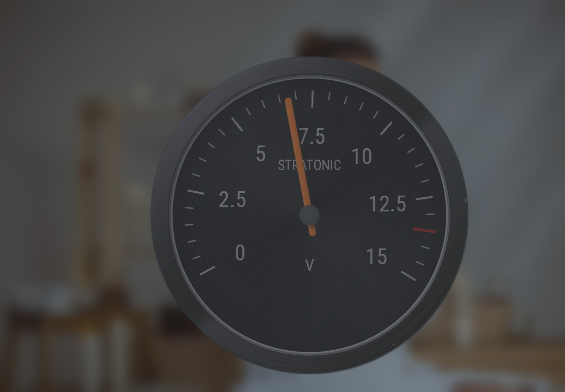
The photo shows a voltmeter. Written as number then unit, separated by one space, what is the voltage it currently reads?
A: 6.75 V
